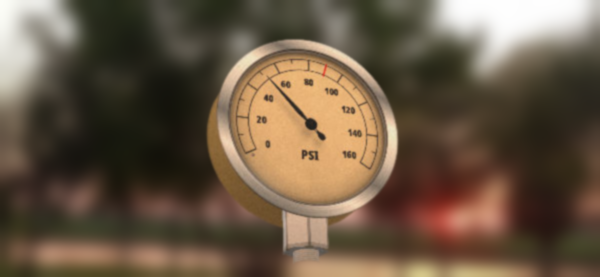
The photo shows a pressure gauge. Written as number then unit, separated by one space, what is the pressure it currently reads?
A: 50 psi
